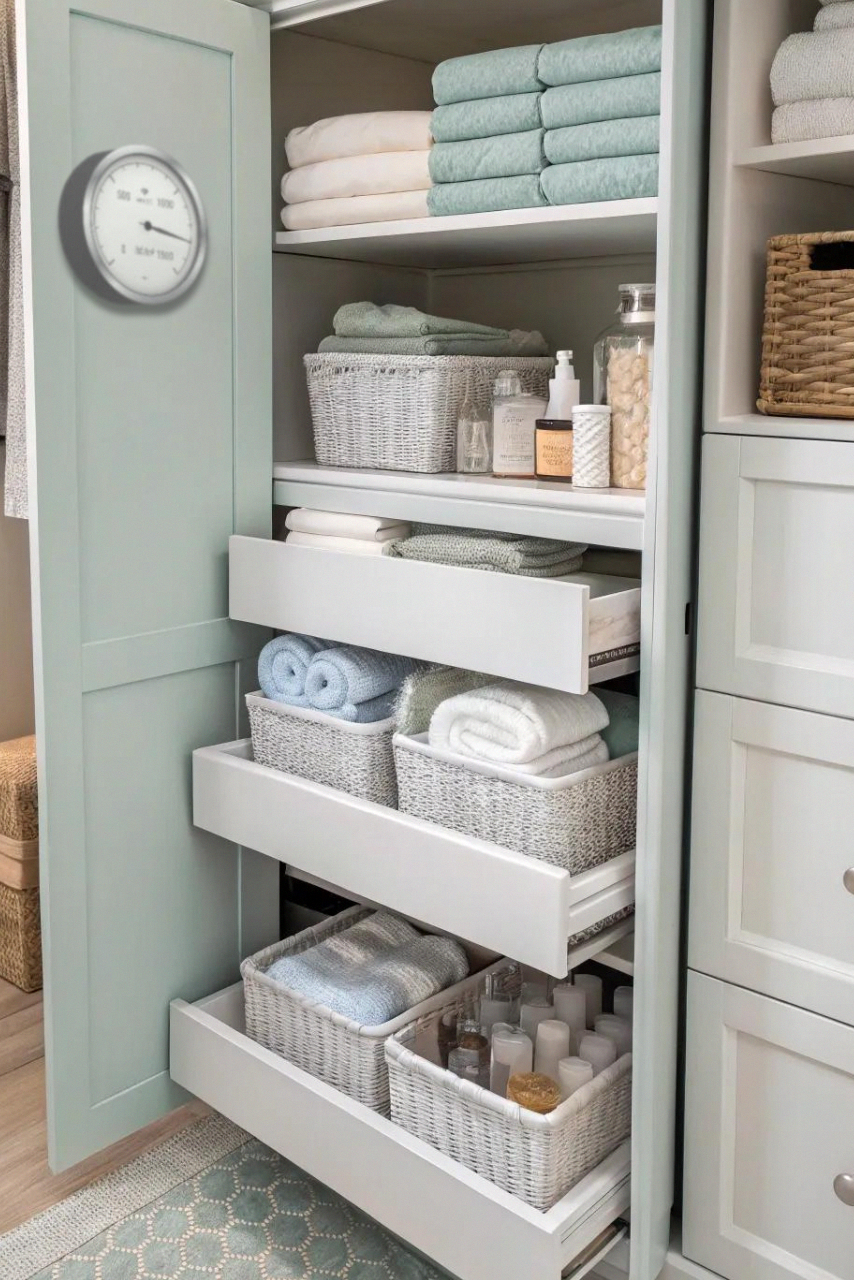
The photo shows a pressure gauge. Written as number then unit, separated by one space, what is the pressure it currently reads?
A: 1300 psi
